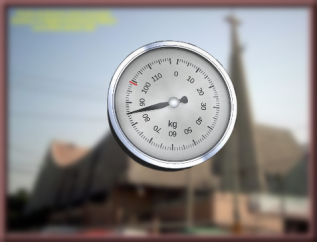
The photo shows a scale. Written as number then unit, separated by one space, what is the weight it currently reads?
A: 85 kg
